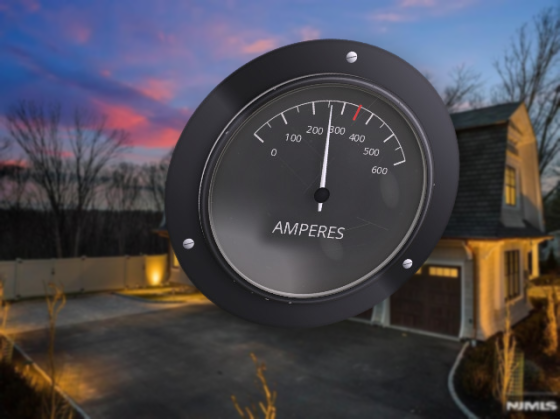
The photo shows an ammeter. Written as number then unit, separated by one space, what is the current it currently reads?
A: 250 A
